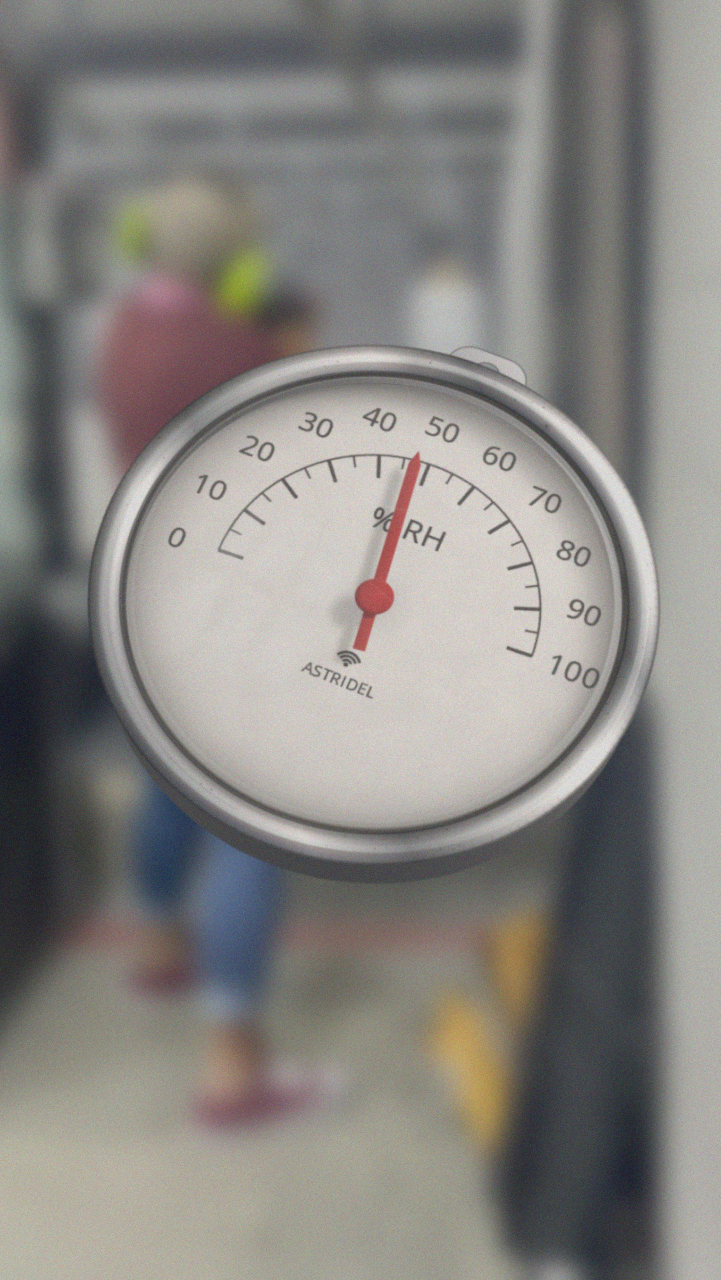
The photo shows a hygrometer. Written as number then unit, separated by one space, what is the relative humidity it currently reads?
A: 47.5 %
